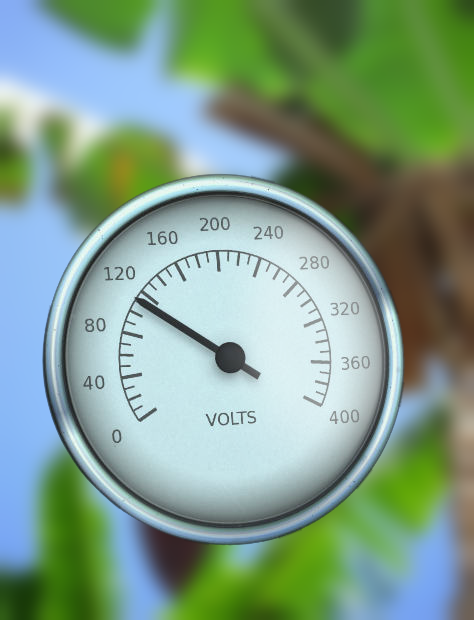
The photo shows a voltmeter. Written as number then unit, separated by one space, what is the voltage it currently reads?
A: 110 V
